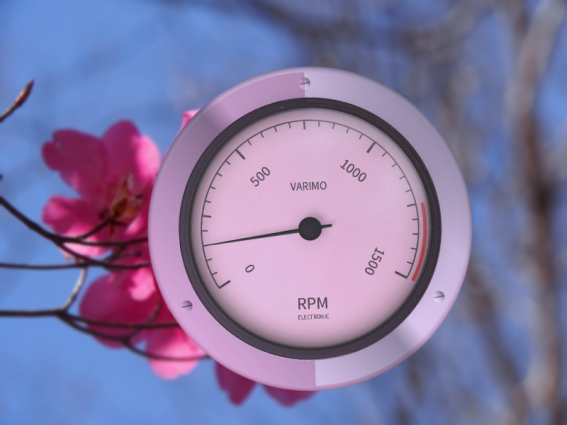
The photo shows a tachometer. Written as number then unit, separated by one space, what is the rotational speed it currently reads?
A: 150 rpm
